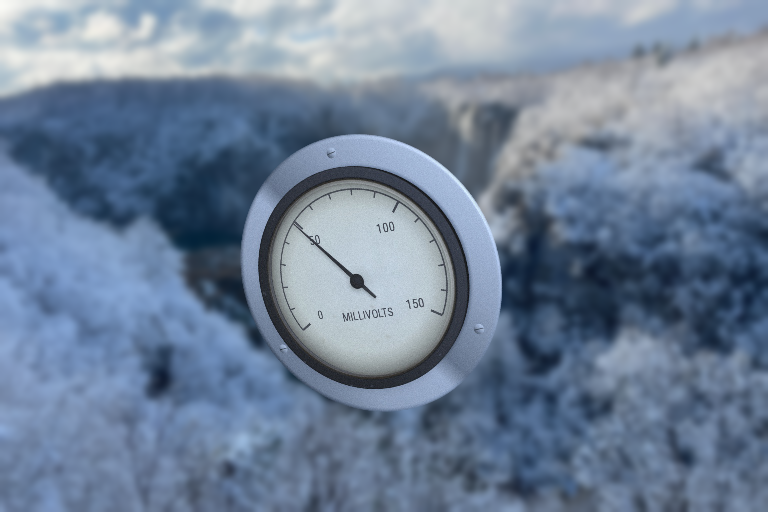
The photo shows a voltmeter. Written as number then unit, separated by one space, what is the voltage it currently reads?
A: 50 mV
